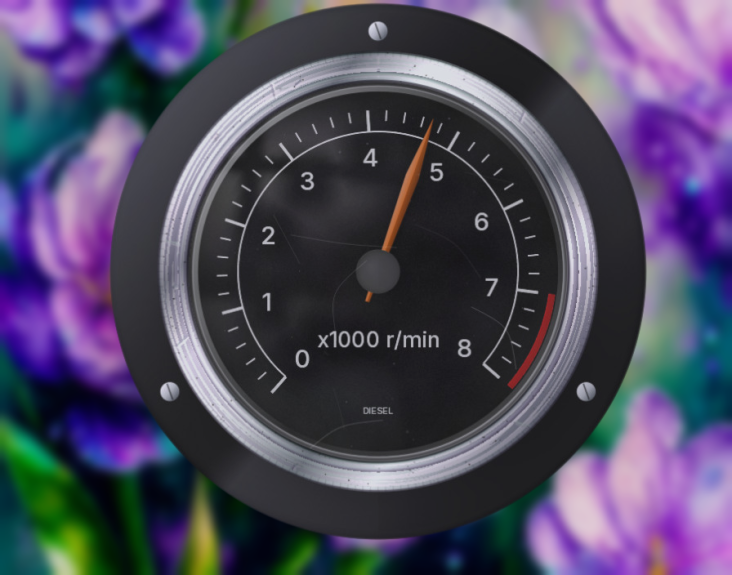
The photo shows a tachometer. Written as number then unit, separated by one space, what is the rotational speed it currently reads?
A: 4700 rpm
